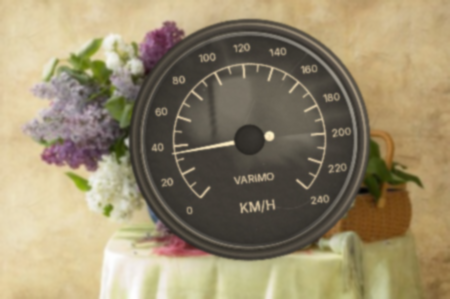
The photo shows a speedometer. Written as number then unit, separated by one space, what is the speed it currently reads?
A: 35 km/h
